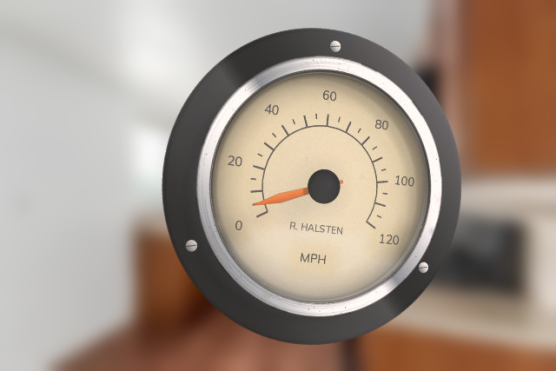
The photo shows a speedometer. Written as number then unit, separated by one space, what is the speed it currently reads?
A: 5 mph
